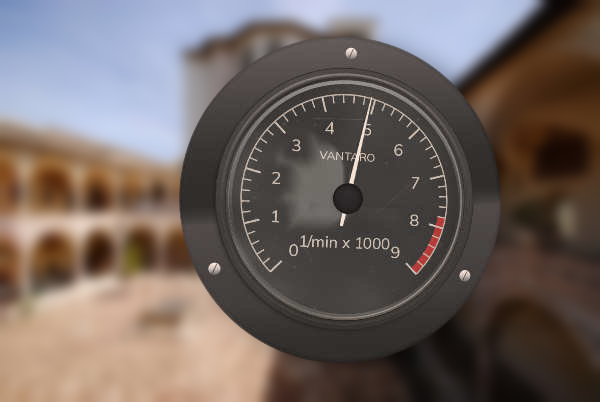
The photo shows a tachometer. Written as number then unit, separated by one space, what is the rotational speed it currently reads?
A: 4900 rpm
